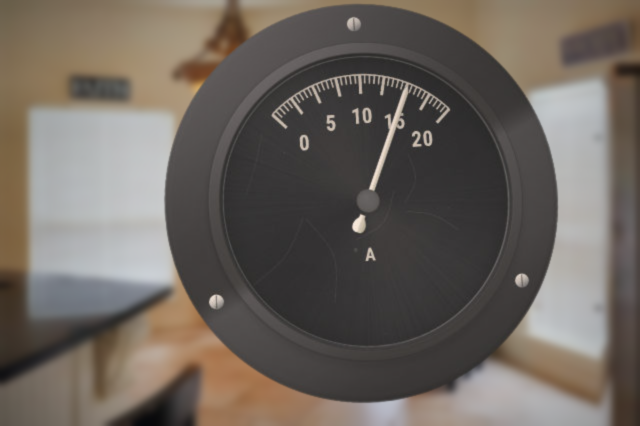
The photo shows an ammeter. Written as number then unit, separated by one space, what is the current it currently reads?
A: 15 A
